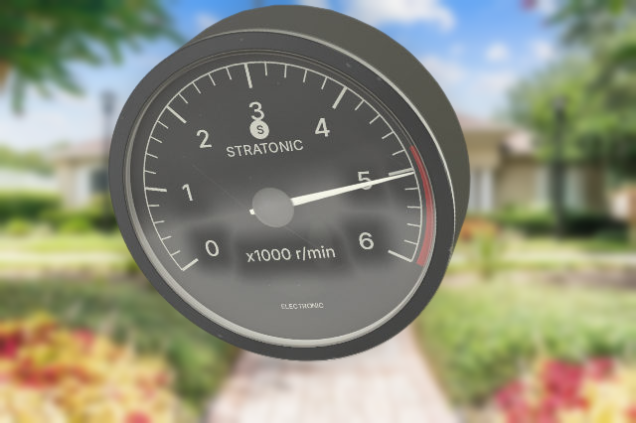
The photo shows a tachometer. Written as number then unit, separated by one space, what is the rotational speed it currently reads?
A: 5000 rpm
